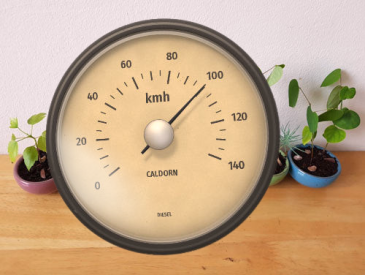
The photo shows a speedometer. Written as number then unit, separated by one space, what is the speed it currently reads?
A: 100 km/h
